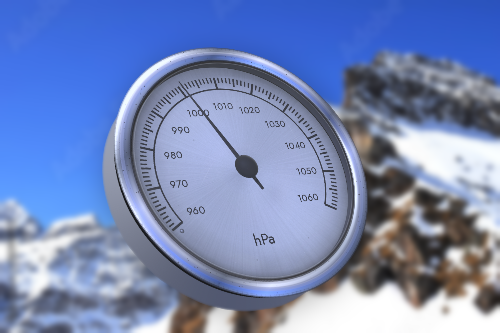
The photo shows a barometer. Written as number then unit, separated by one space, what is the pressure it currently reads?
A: 1000 hPa
